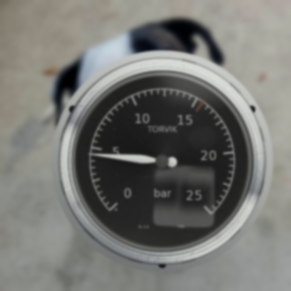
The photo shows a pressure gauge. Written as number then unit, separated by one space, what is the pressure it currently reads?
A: 4.5 bar
